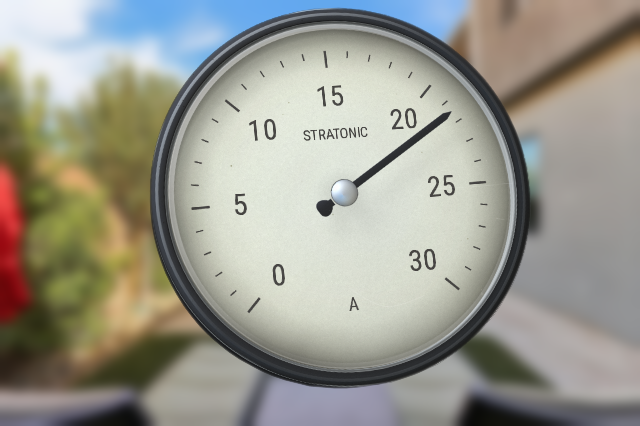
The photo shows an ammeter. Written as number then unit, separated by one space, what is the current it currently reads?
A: 21.5 A
